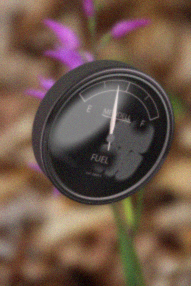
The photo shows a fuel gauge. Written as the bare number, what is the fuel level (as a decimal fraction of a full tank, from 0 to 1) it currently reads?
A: 0.375
